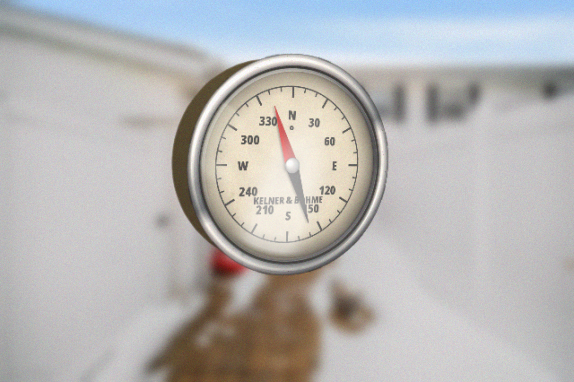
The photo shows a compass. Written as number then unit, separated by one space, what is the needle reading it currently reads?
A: 340 °
